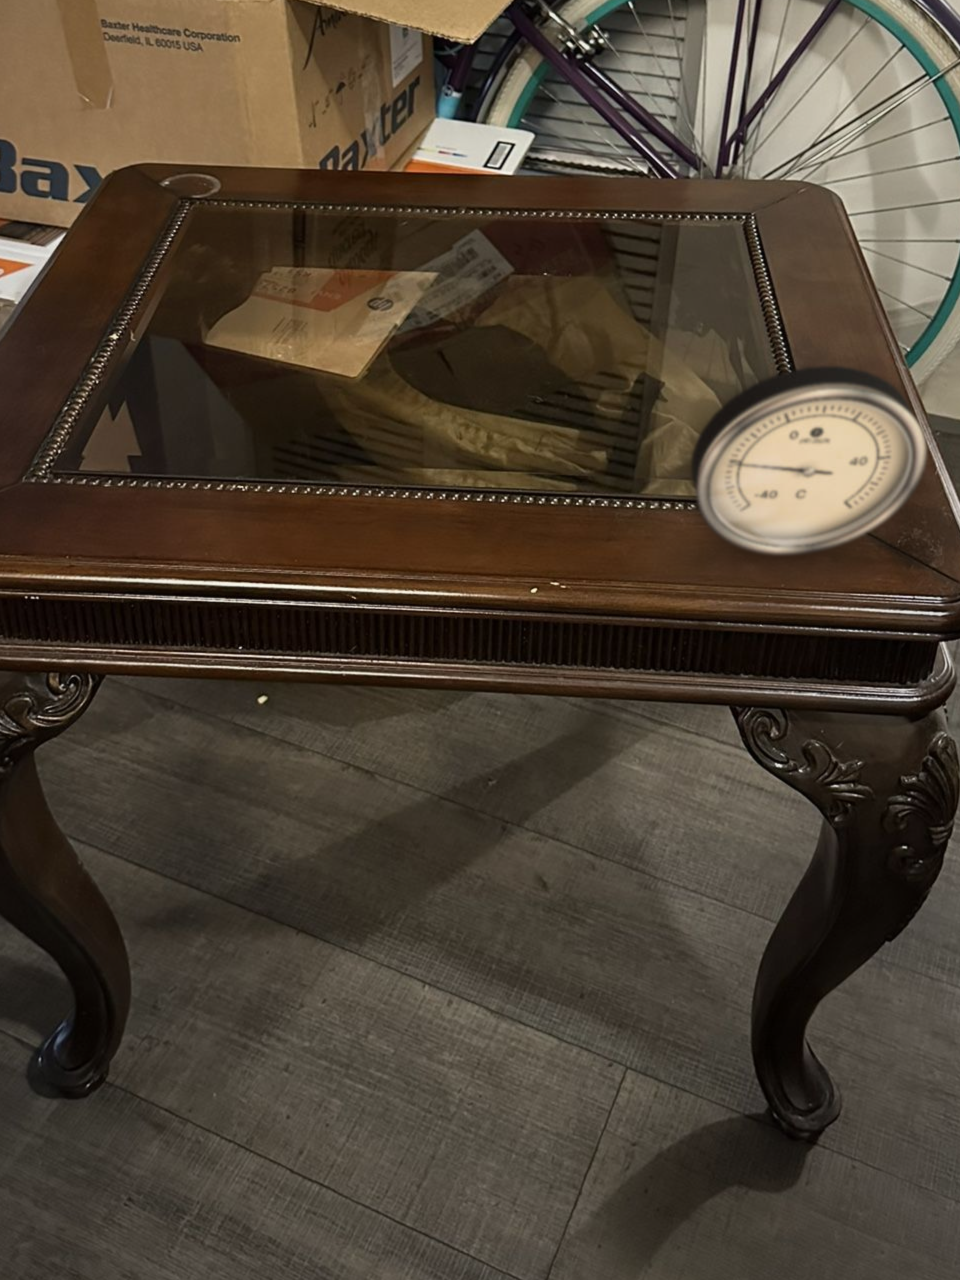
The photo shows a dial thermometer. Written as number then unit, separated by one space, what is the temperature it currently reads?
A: -20 °C
